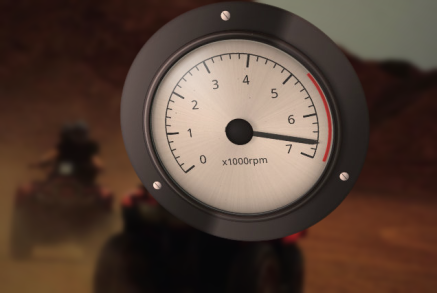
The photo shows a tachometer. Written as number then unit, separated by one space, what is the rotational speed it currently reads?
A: 6600 rpm
